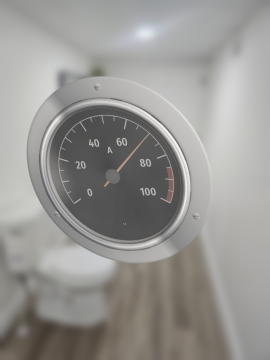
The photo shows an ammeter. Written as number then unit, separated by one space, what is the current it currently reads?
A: 70 A
